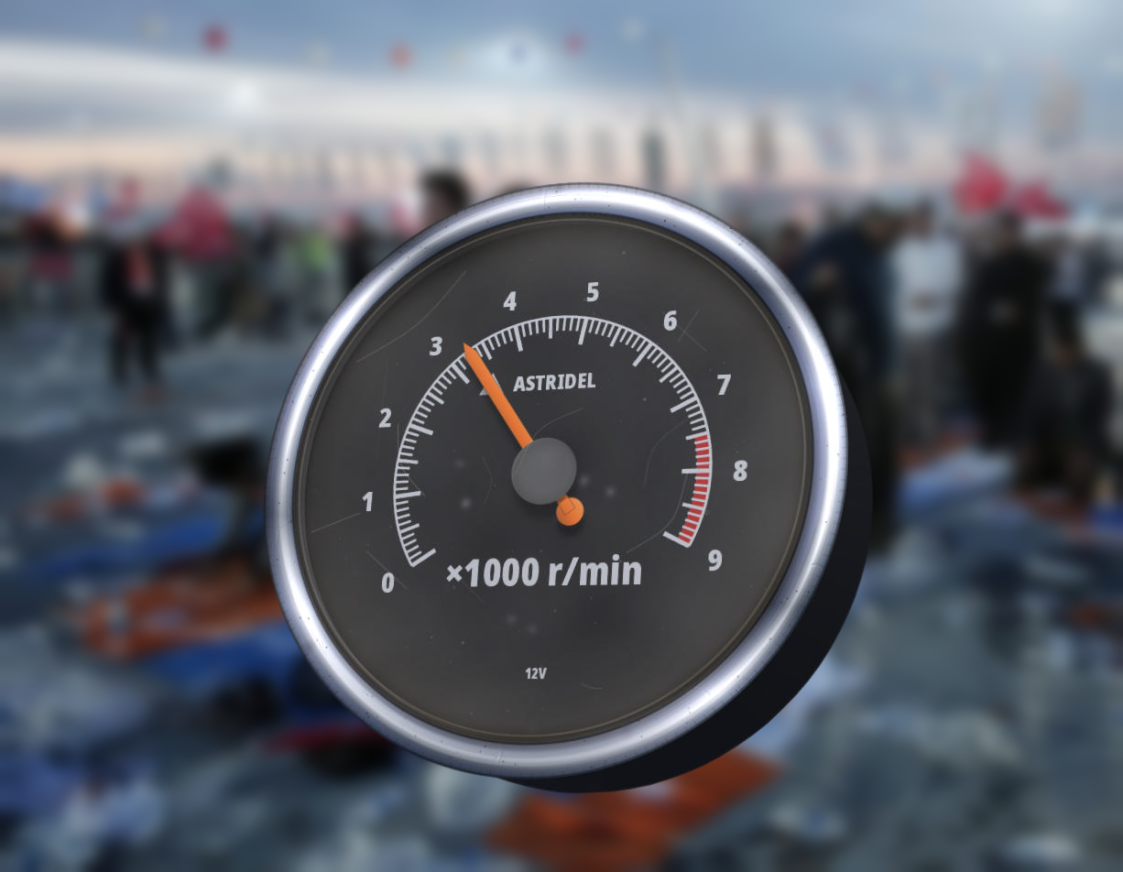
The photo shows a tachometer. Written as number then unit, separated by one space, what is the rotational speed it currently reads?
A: 3300 rpm
